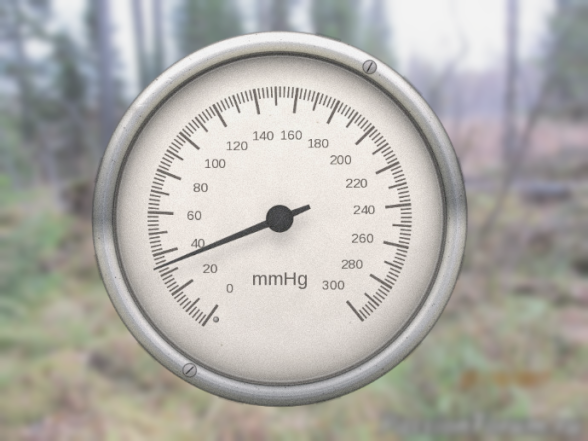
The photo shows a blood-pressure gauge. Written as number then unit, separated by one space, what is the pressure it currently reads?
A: 34 mmHg
